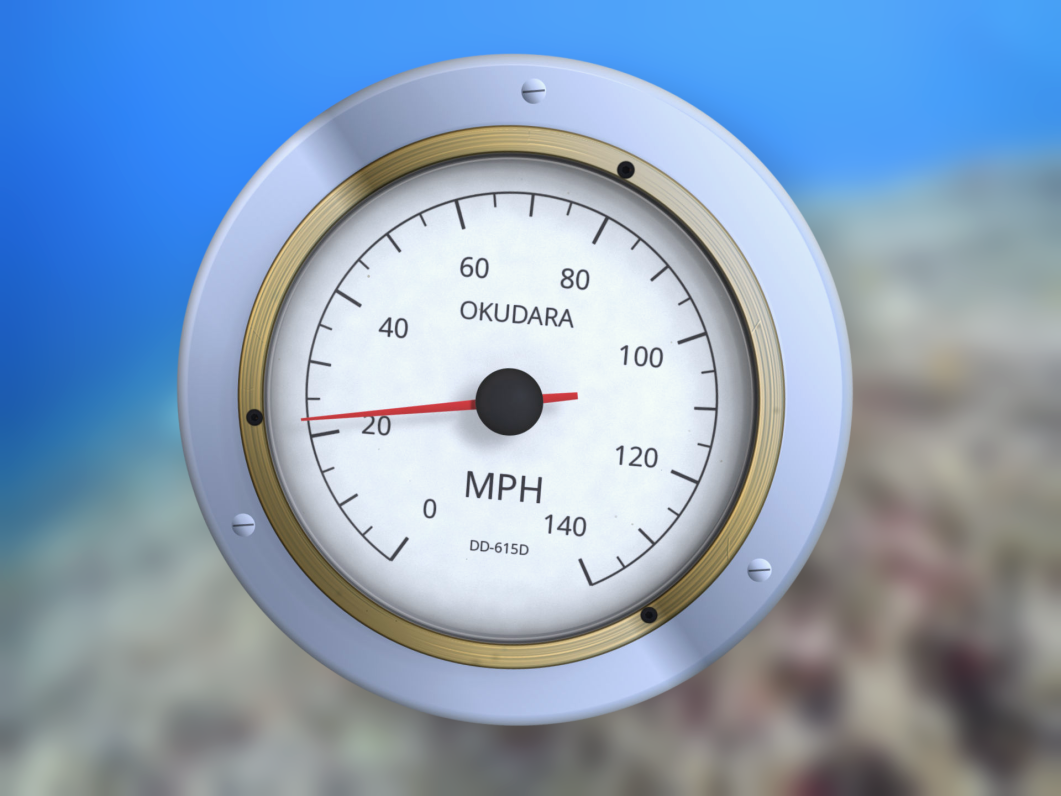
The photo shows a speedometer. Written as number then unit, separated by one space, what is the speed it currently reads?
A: 22.5 mph
